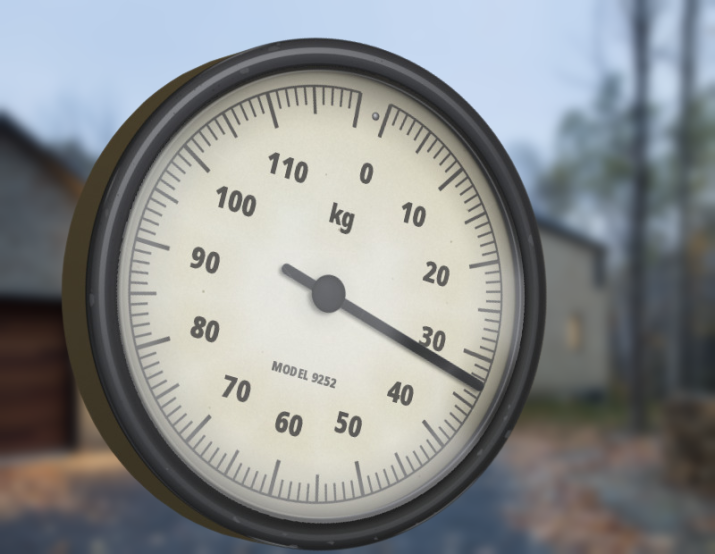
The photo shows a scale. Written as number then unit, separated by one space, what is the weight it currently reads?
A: 33 kg
